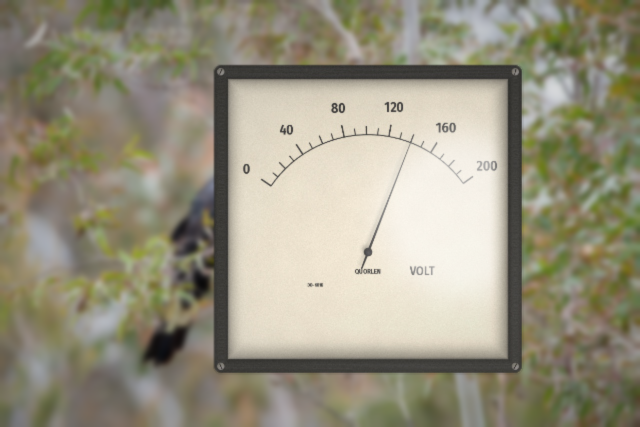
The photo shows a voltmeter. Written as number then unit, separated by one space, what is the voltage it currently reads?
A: 140 V
